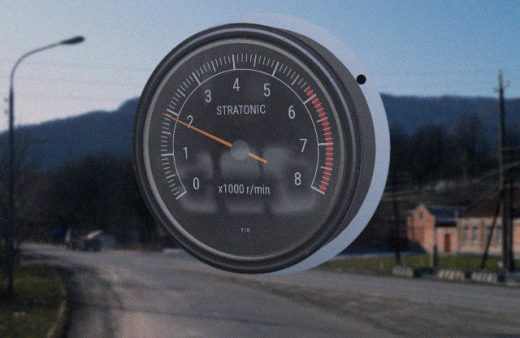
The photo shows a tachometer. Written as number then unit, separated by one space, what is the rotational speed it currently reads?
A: 1900 rpm
